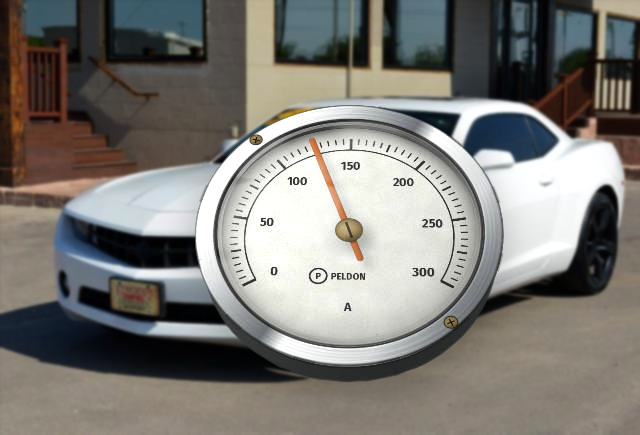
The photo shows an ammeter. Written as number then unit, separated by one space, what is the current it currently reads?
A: 125 A
